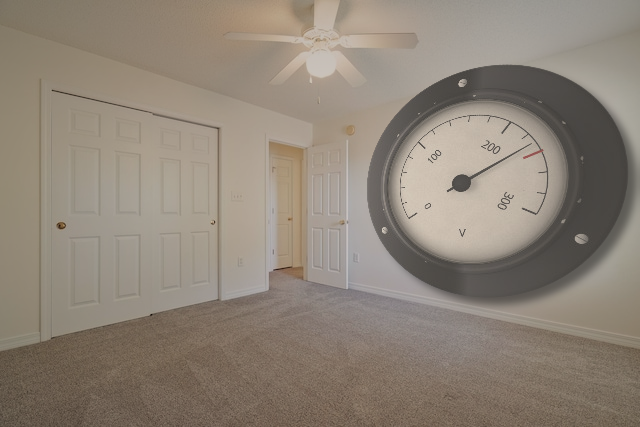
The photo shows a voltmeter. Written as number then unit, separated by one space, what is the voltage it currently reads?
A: 230 V
